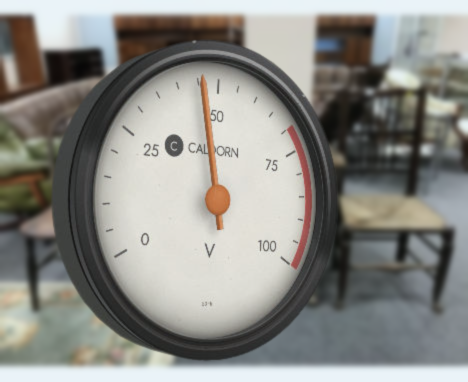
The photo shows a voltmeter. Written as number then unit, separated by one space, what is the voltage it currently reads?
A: 45 V
